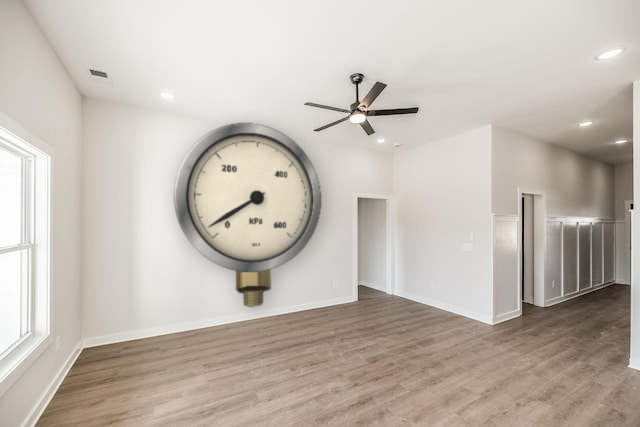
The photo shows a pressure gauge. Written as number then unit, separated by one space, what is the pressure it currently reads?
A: 25 kPa
